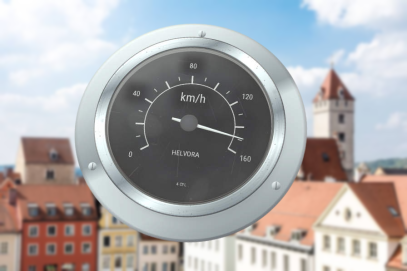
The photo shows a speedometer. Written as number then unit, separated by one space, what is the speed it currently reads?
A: 150 km/h
